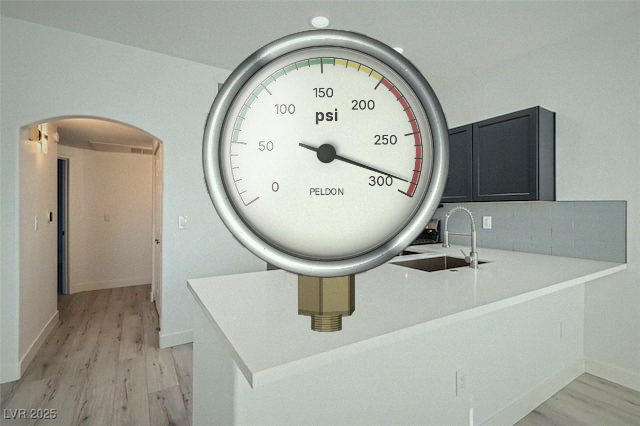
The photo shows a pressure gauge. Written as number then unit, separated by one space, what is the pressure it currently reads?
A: 290 psi
